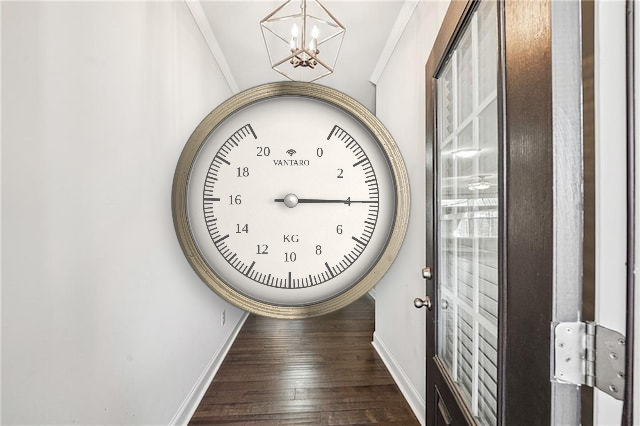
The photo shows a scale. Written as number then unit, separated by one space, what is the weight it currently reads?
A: 4 kg
